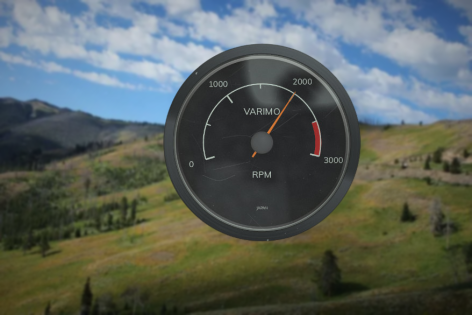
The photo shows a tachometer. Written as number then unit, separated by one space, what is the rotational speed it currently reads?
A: 2000 rpm
